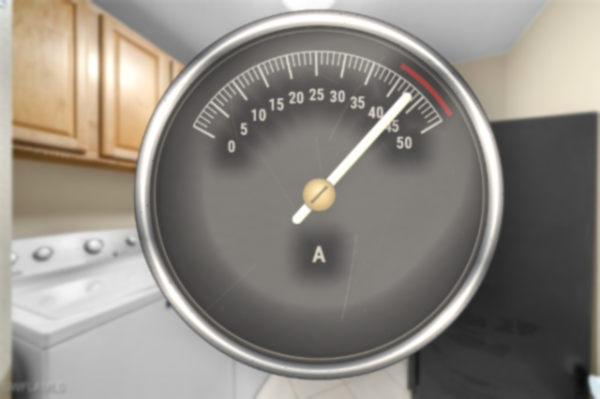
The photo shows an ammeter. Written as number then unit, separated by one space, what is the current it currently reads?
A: 43 A
